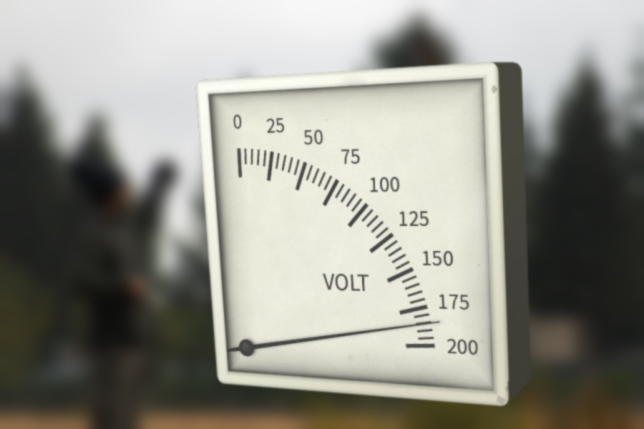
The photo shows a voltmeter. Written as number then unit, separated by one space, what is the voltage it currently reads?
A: 185 V
